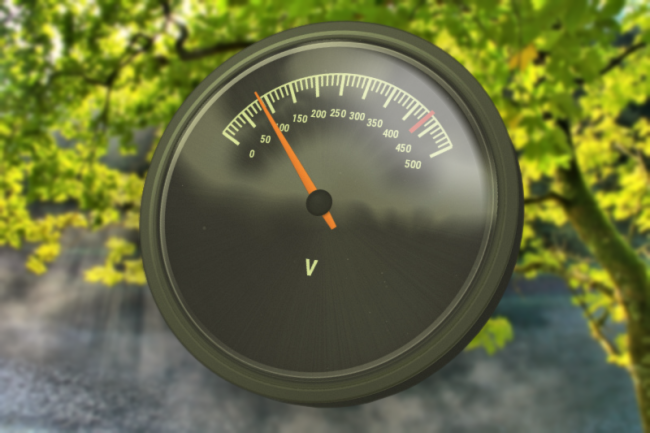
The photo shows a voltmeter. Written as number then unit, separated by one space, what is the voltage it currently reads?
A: 90 V
